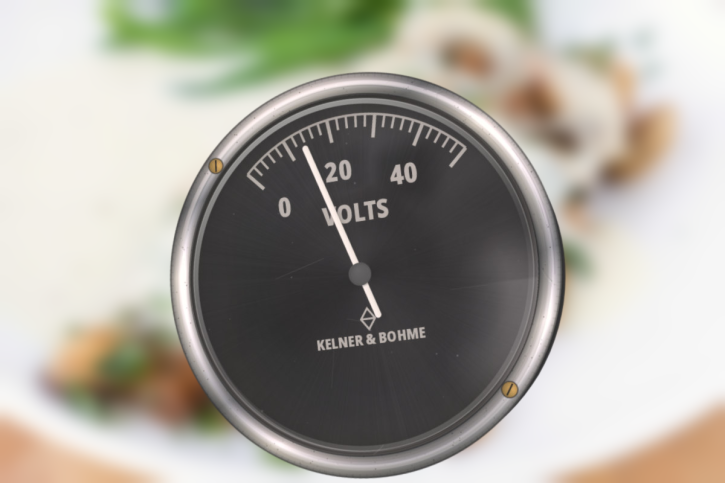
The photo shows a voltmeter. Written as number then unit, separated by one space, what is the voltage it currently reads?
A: 14 V
